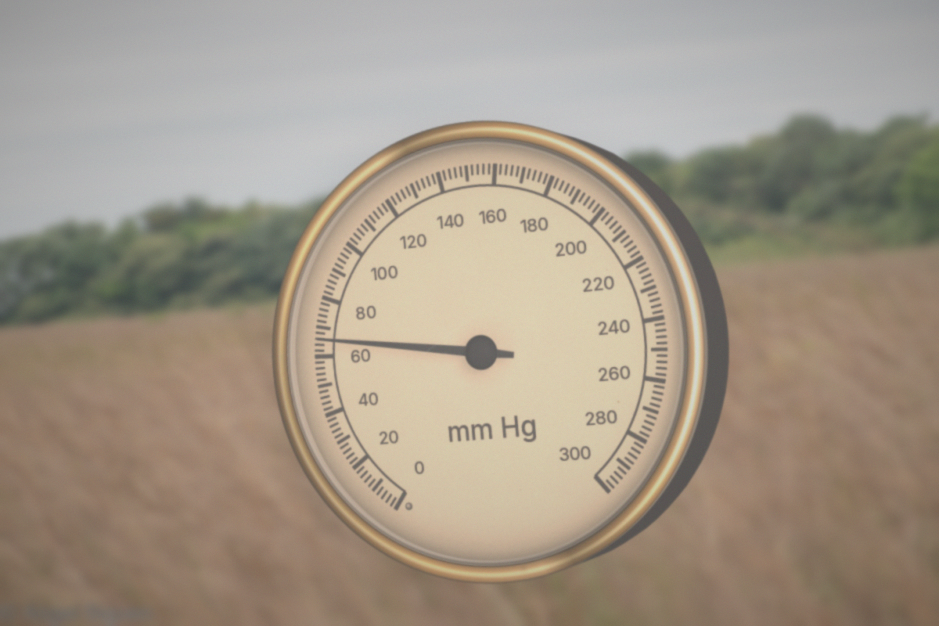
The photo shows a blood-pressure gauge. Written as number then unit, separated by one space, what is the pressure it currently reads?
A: 66 mmHg
